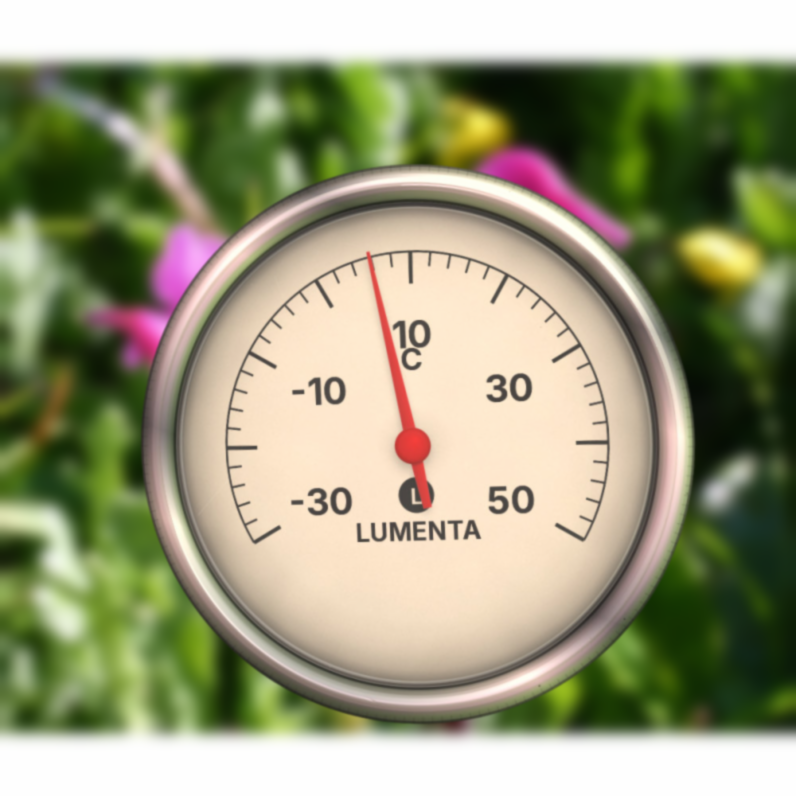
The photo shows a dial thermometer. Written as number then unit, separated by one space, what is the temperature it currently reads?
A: 6 °C
